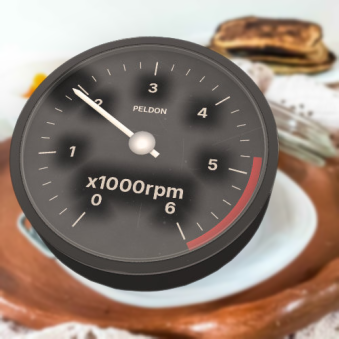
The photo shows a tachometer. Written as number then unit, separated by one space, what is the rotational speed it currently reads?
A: 1900 rpm
